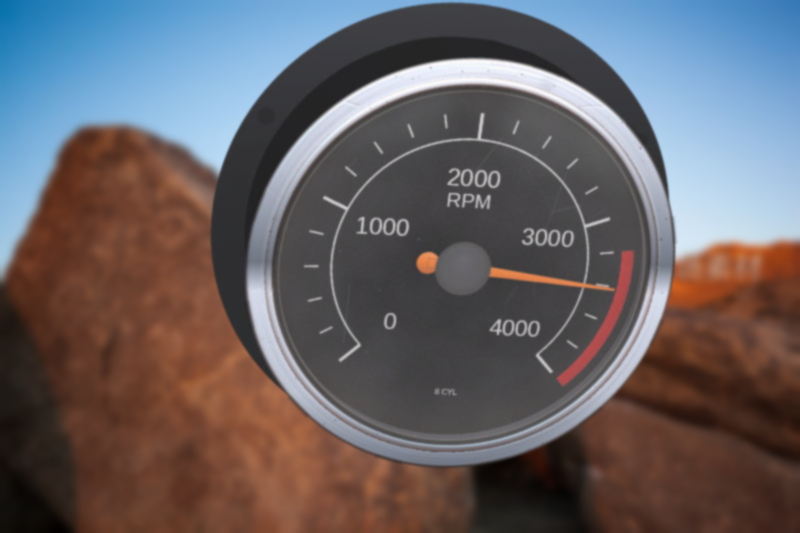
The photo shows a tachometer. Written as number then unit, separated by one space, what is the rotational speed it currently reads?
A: 3400 rpm
